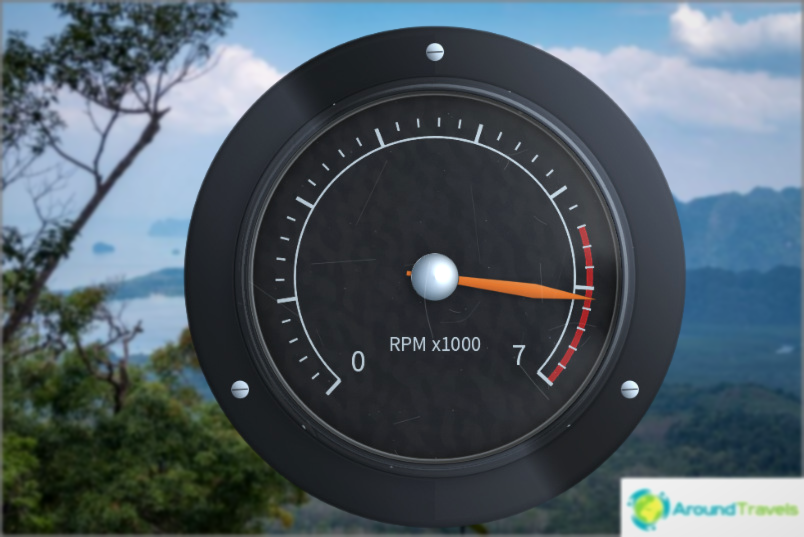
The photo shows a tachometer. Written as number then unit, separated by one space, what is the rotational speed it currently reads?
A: 6100 rpm
